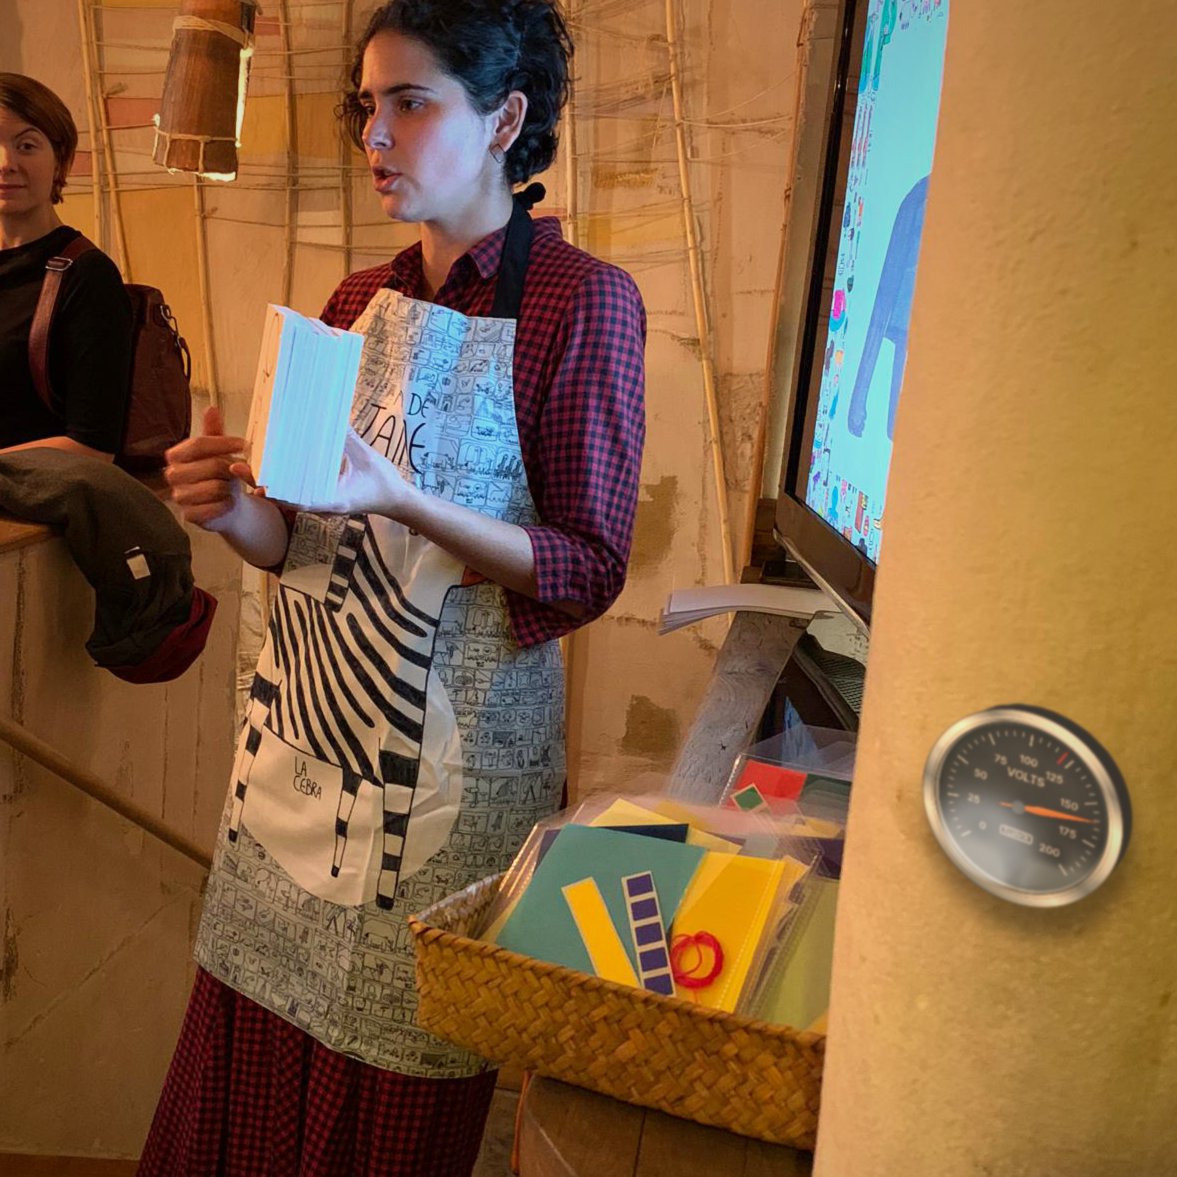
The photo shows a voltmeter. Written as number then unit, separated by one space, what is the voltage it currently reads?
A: 160 V
